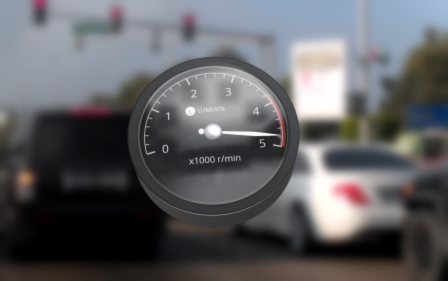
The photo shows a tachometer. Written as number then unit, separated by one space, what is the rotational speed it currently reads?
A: 4800 rpm
